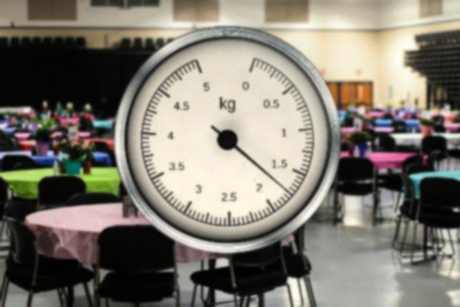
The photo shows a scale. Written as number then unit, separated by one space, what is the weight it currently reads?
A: 1.75 kg
